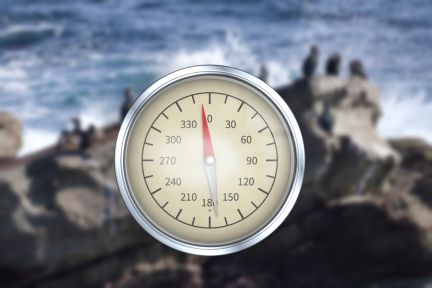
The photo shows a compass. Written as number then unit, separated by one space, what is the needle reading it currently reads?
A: 352.5 °
